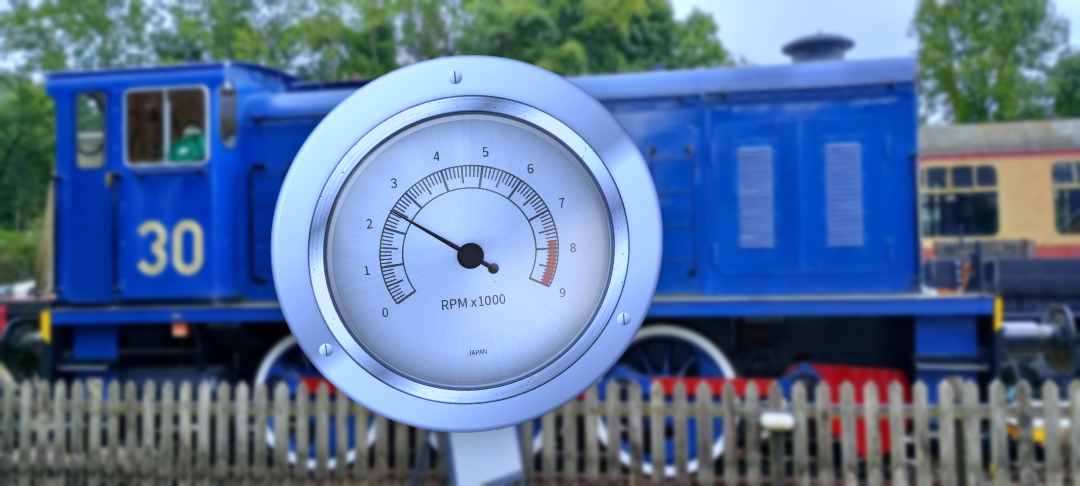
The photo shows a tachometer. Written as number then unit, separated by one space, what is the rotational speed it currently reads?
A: 2500 rpm
